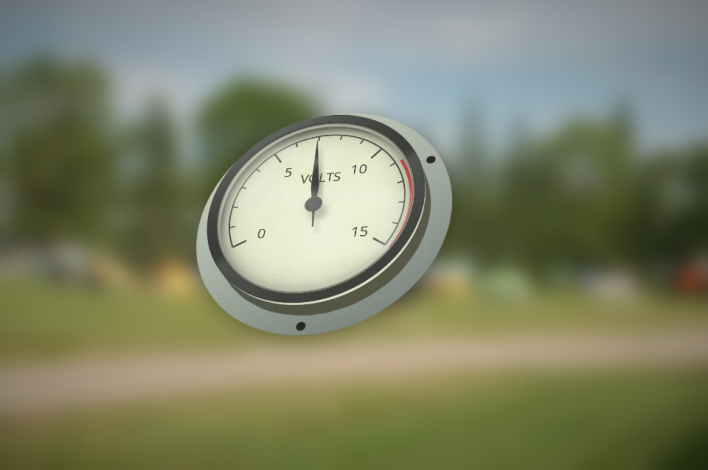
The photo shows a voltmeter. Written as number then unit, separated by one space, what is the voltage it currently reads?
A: 7 V
